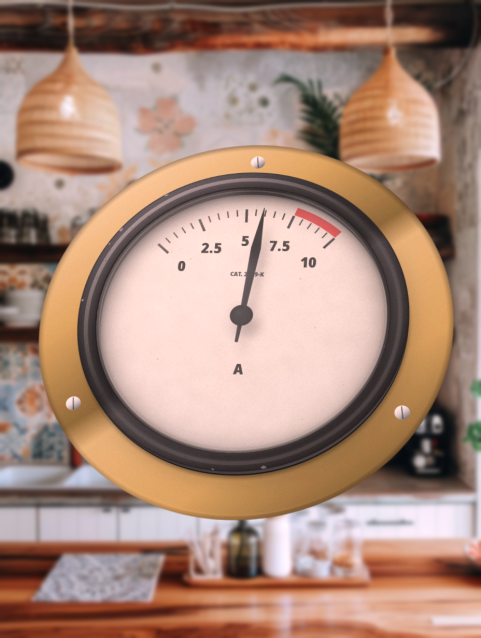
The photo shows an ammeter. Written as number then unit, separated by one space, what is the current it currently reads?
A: 6 A
